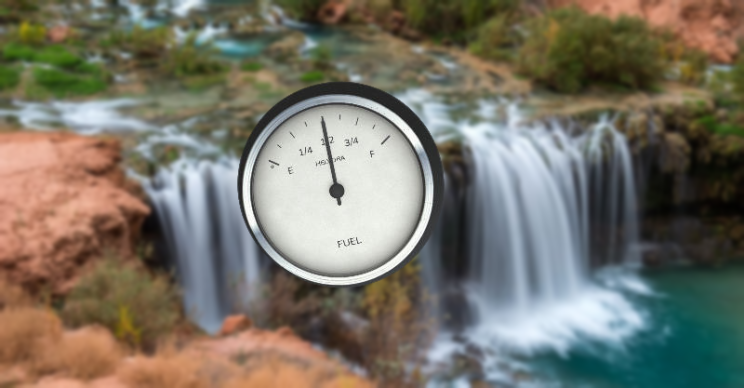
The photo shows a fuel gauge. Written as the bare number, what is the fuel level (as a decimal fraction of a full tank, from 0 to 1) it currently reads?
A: 0.5
